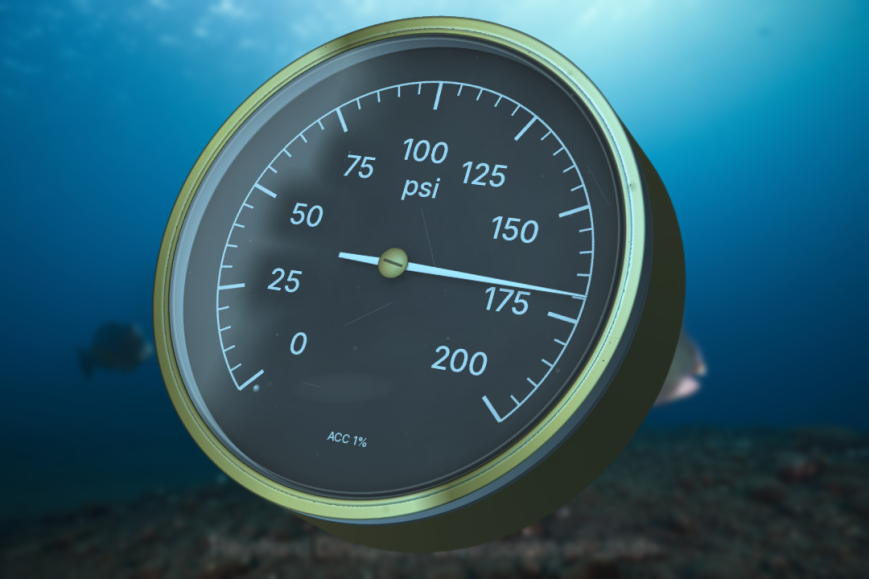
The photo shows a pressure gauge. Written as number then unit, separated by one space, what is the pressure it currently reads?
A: 170 psi
